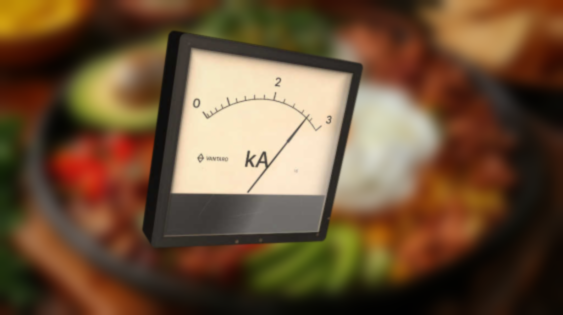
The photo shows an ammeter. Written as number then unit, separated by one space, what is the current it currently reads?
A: 2.7 kA
